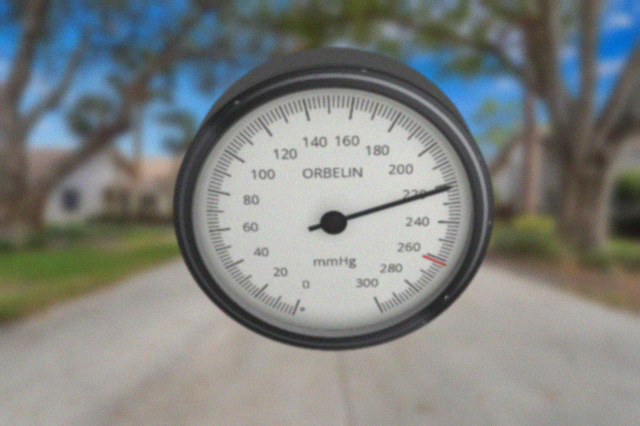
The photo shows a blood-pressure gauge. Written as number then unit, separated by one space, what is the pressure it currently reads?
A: 220 mmHg
